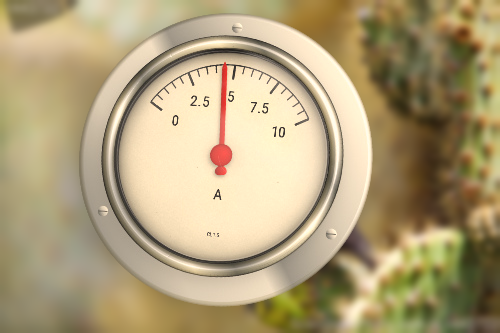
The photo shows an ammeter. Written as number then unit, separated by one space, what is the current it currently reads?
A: 4.5 A
